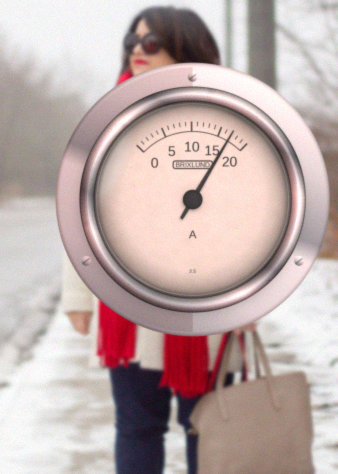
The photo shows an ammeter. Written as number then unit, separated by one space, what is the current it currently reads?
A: 17 A
